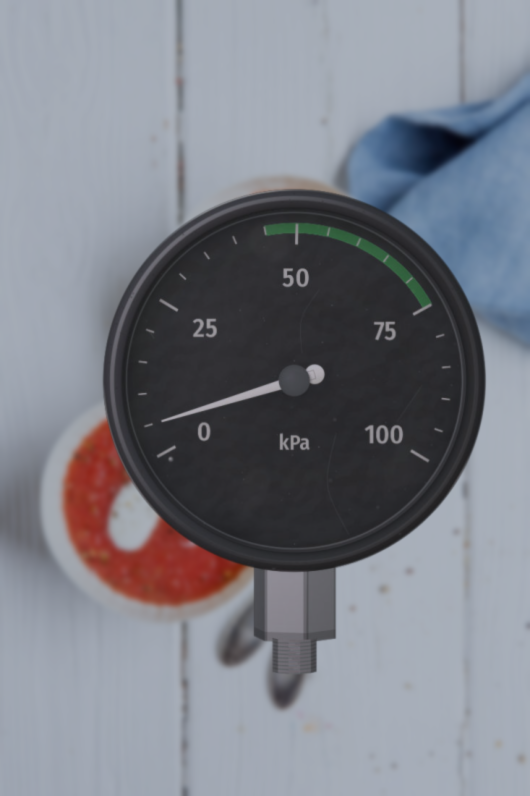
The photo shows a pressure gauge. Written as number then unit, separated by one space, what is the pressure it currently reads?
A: 5 kPa
